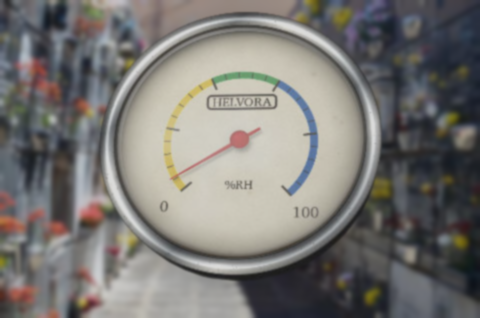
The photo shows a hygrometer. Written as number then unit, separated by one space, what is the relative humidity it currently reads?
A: 4 %
